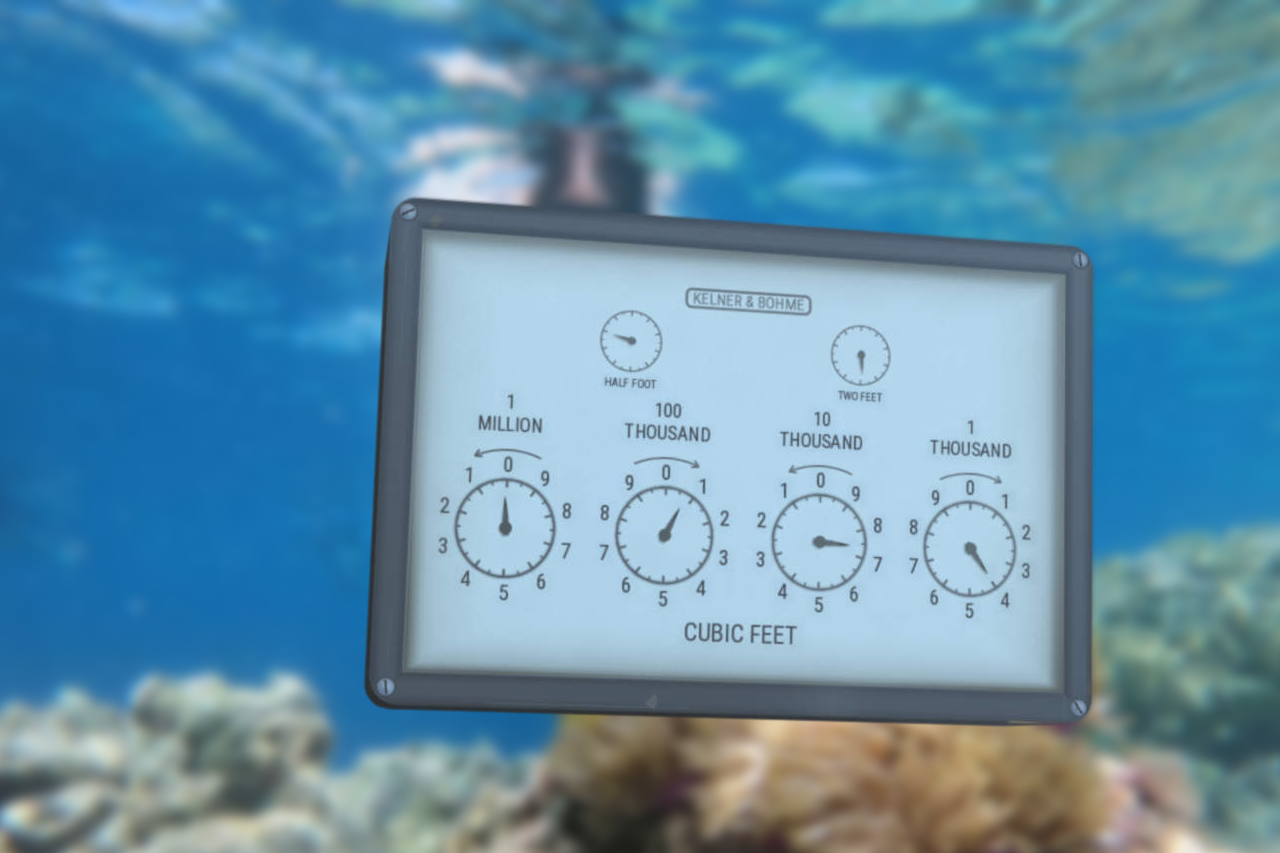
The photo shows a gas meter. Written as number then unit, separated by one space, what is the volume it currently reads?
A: 7400 ft³
